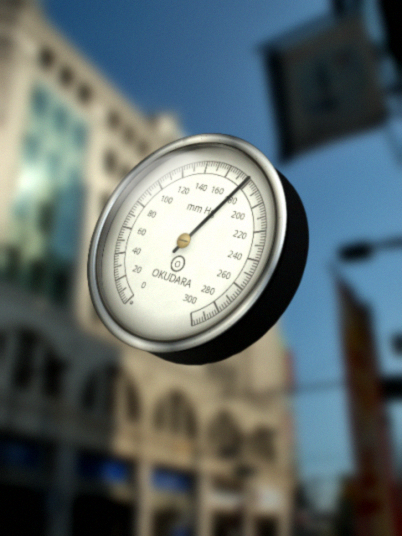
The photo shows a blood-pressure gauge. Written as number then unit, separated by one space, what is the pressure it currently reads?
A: 180 mmHg
